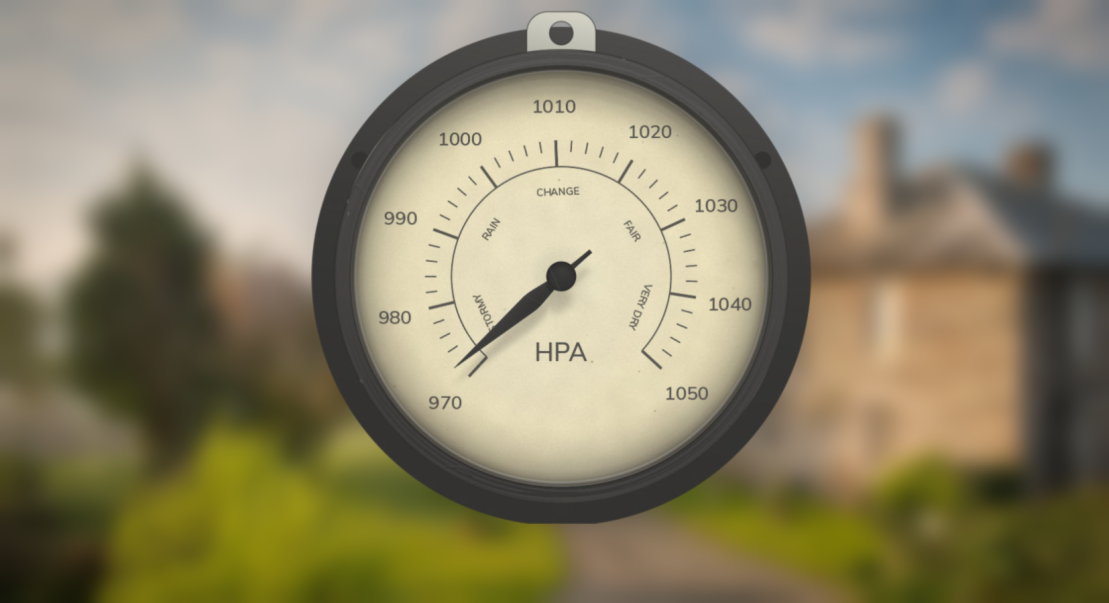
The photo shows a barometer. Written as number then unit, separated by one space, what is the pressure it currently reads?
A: 972 hPa
